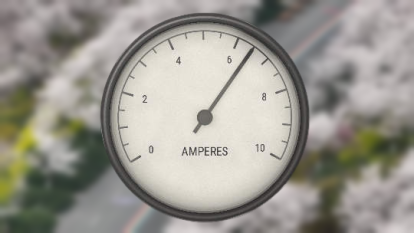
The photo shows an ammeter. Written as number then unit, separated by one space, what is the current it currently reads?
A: 6.5 A
